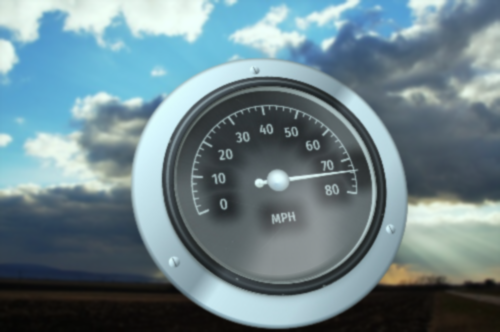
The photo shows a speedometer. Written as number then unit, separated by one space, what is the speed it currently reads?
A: 74 mph
